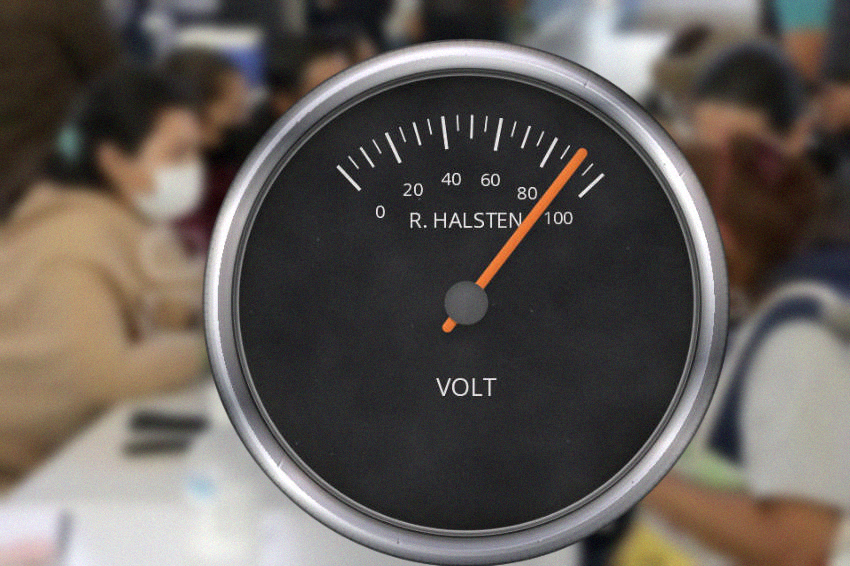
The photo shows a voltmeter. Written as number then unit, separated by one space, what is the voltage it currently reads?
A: 90 V
